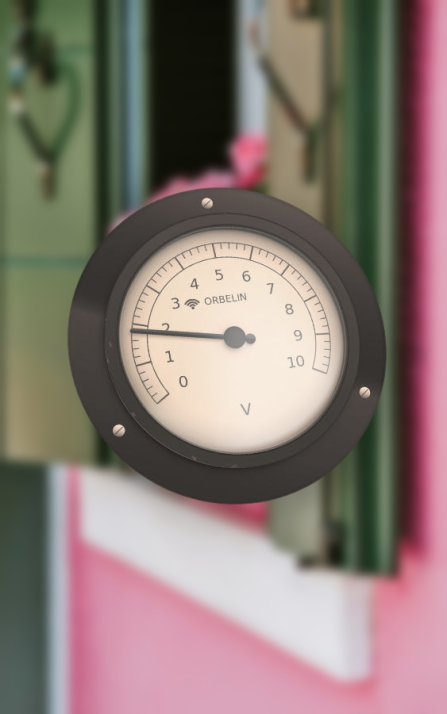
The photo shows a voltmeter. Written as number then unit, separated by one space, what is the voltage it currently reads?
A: 1.8 V
